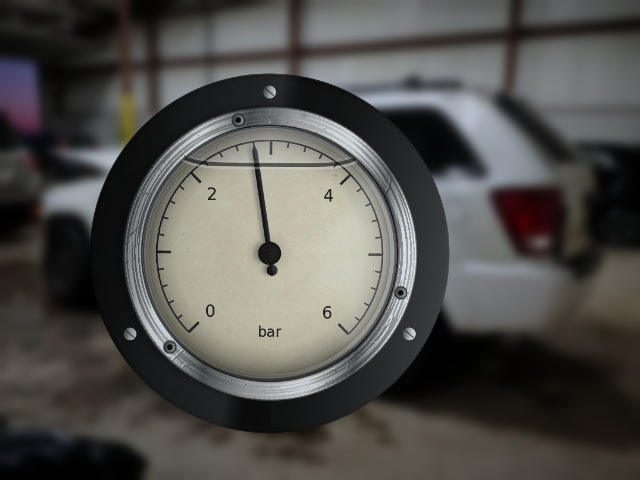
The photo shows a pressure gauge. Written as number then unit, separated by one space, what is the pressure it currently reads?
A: 2.8 bar
